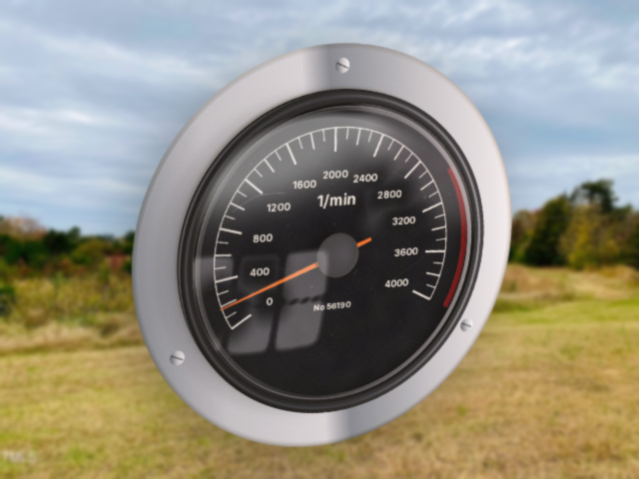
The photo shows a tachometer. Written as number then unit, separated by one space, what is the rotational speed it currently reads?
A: 200 rpm
